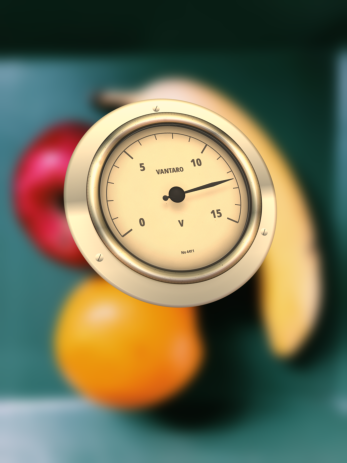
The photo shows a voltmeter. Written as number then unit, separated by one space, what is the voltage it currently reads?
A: 12.5 V
